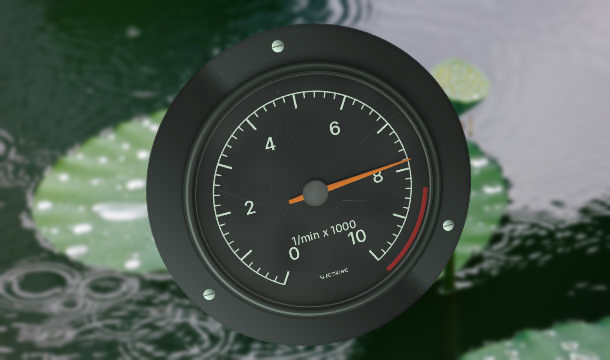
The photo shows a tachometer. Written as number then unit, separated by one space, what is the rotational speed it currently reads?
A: 7800 rpm
